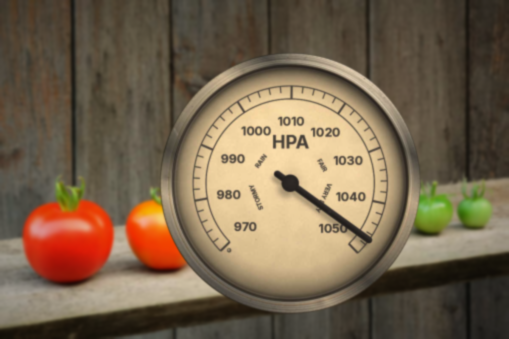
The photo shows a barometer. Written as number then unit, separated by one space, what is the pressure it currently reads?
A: 1047 hPa
